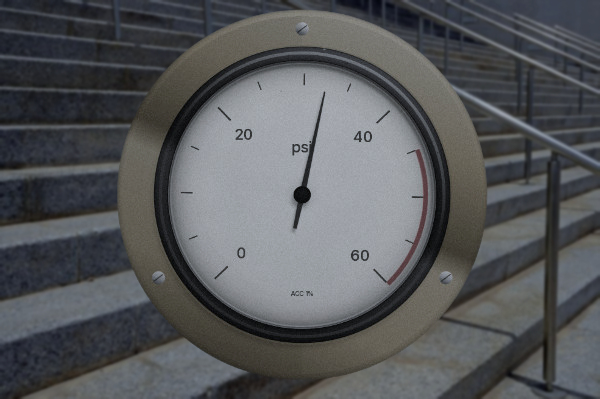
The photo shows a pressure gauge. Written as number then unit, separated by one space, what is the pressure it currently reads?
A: 32.5 psi
